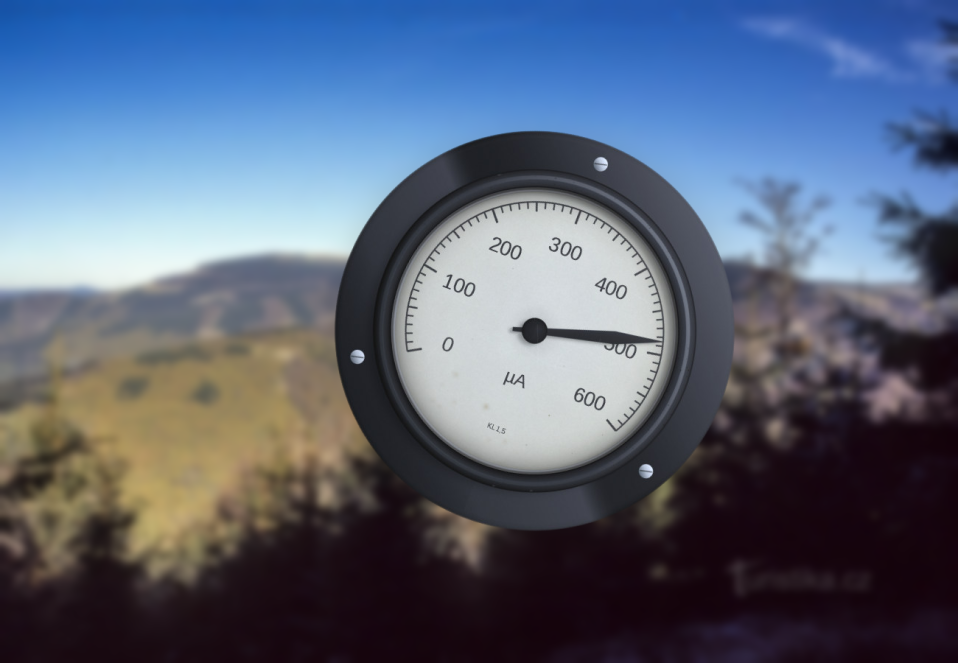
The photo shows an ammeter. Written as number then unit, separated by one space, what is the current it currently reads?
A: 485 µA
